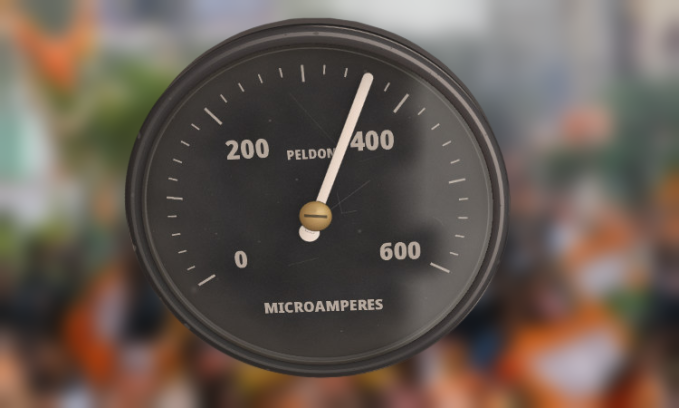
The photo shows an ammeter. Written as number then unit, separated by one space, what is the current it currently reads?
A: 360 µA
